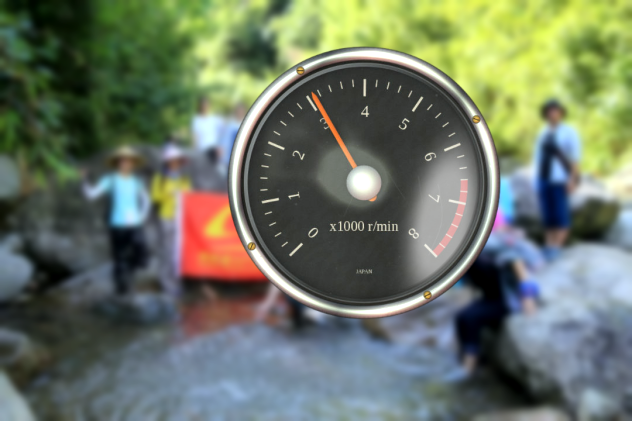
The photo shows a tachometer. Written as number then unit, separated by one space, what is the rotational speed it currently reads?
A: 3100 rpm
